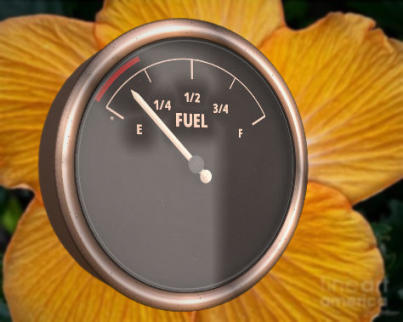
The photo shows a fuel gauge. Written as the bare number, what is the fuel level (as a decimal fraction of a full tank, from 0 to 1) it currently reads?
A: 0.125
